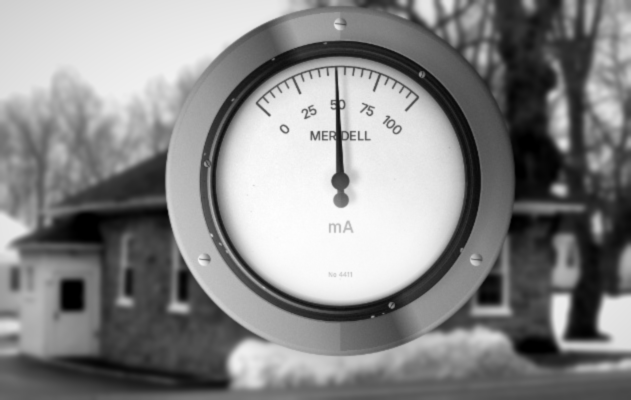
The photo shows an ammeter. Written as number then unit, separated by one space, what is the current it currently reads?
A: 50 mA
